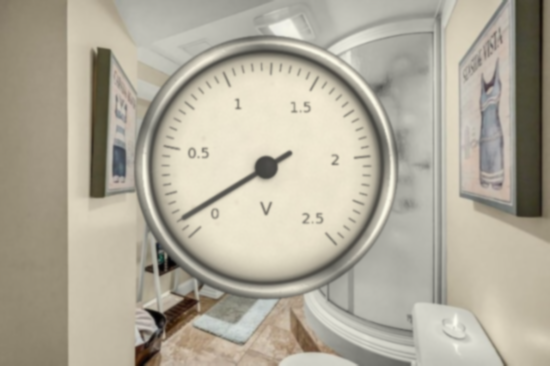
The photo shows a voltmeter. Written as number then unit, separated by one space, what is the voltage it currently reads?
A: 0.1 V
